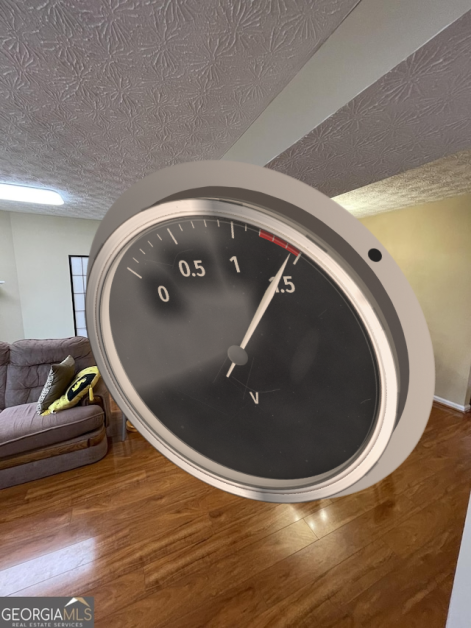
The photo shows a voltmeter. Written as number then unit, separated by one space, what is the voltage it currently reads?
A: 1.45 V
